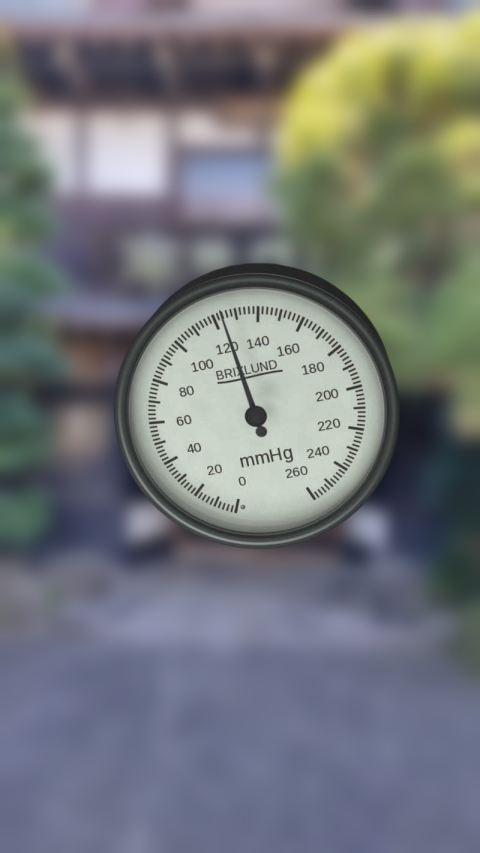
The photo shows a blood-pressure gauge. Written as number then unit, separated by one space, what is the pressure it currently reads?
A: 124 mmHg
